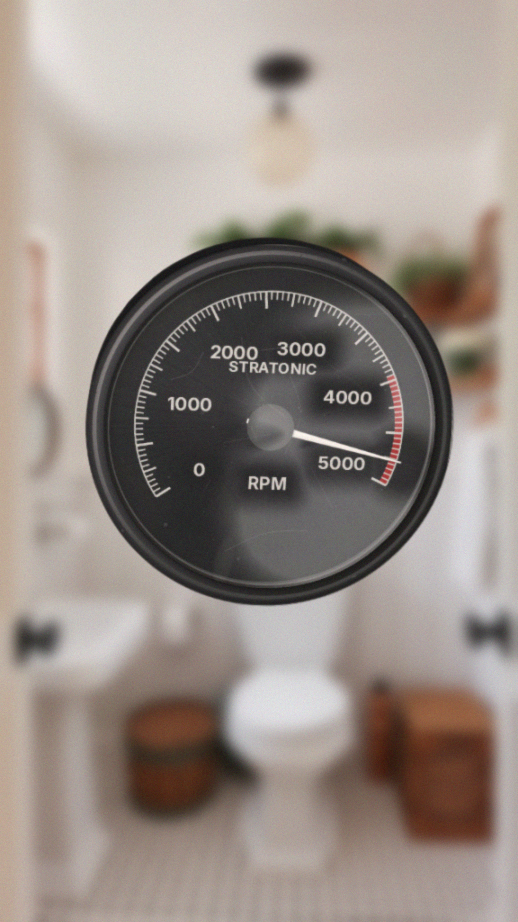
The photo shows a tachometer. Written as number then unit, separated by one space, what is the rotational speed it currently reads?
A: 4750 rpm
